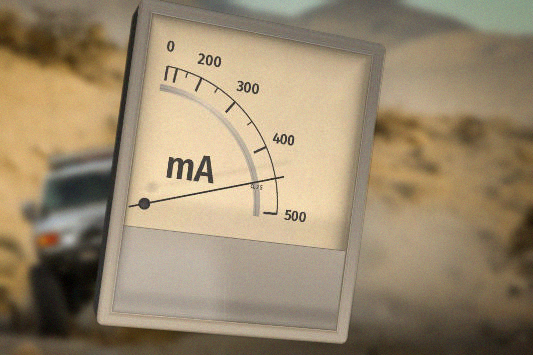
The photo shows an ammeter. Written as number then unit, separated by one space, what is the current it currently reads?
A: 450 mA
